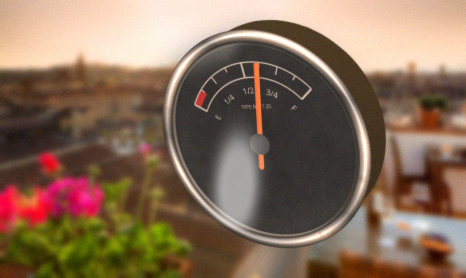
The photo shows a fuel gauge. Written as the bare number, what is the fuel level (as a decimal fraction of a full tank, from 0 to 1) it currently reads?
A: 0.625
